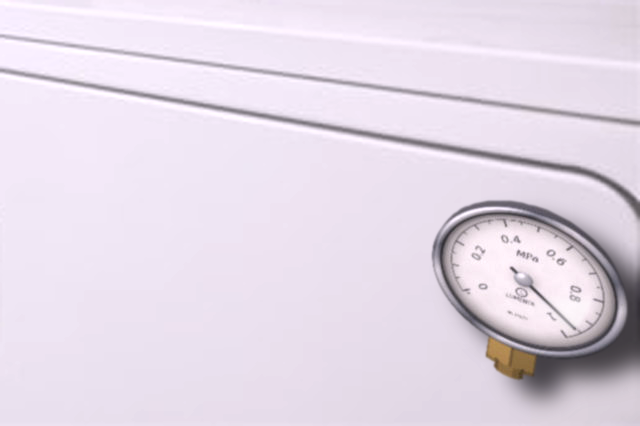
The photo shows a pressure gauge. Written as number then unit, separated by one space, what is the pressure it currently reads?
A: 0.95 MPa
